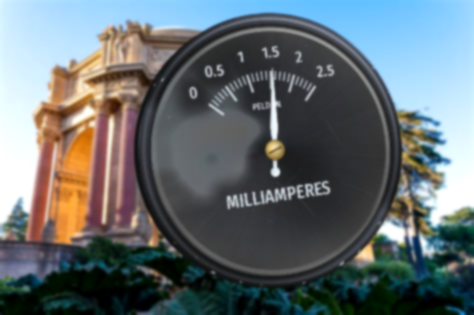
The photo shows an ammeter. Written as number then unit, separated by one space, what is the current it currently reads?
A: 1.5 mA
